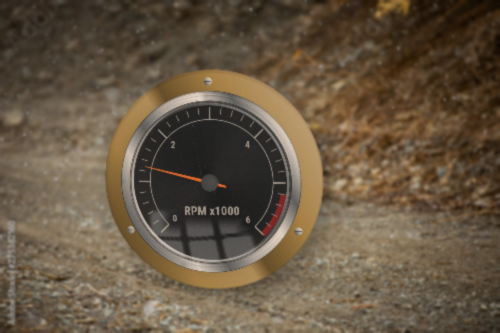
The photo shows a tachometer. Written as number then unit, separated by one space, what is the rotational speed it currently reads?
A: 1300 rpm
